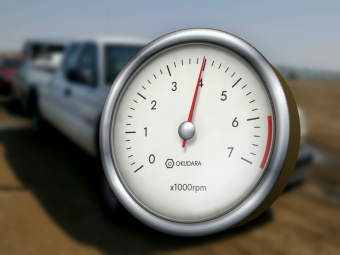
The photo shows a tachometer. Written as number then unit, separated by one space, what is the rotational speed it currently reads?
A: 4000 rpm
